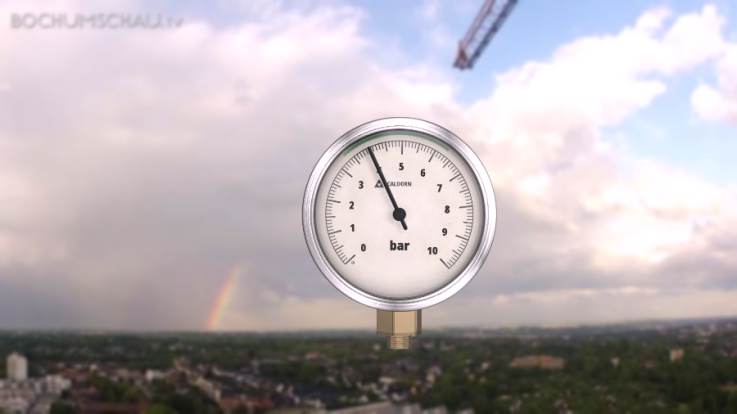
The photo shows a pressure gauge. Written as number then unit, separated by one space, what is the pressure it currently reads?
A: 4 bar
